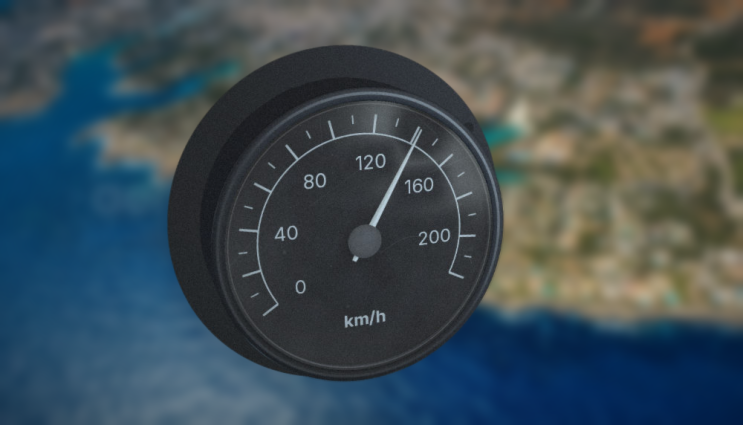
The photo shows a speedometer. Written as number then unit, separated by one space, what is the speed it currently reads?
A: 140 km/h
